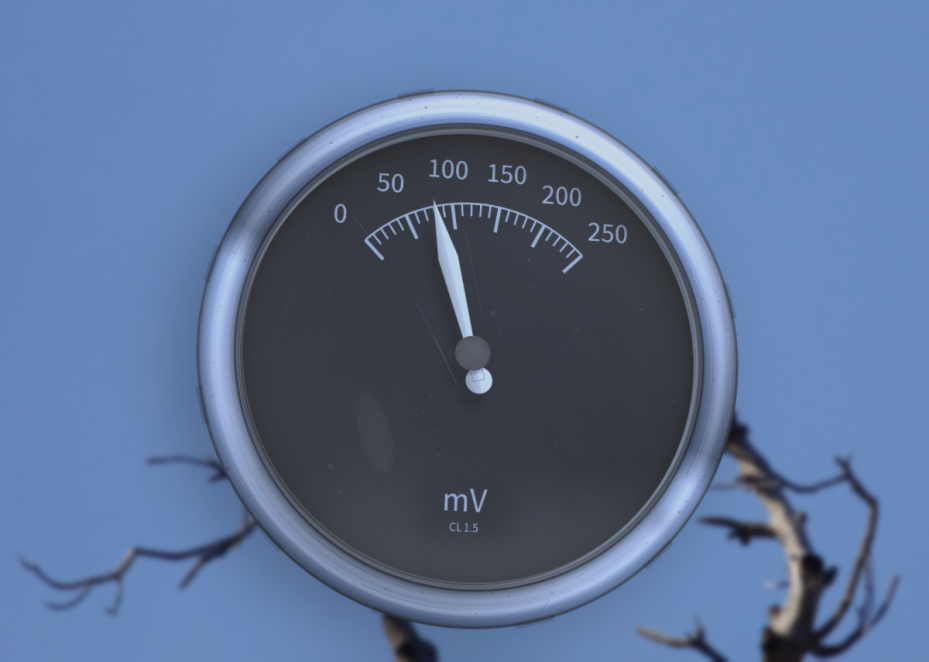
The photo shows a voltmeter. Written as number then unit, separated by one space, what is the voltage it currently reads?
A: 80 mV
